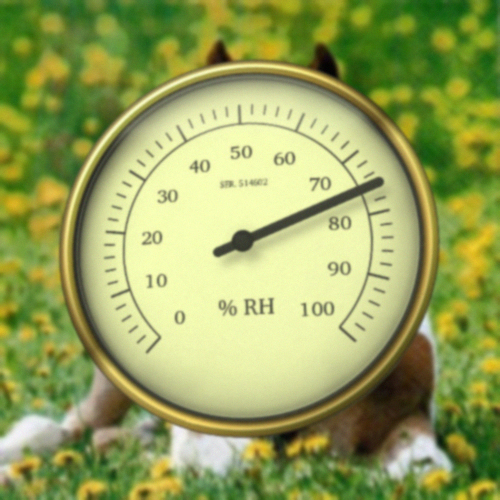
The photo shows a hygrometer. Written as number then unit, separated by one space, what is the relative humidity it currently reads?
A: 76 %
